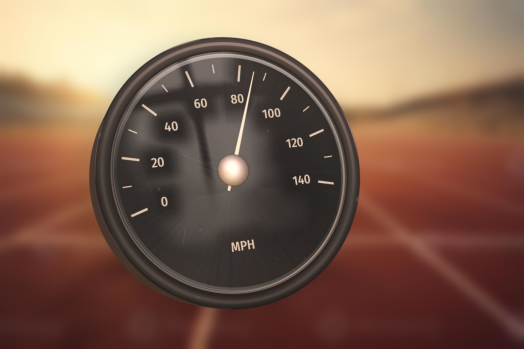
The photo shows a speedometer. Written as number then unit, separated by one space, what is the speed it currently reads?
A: 85 mph
